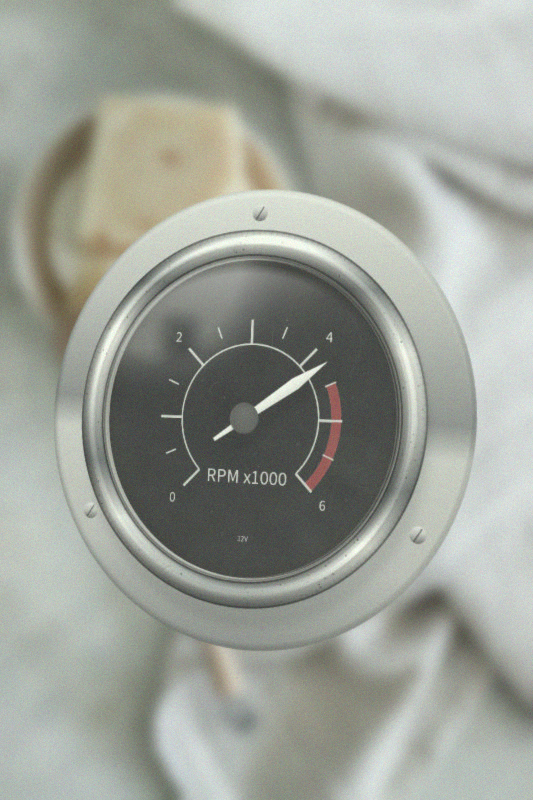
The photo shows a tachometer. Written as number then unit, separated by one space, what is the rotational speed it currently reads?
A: 4250 rpm
